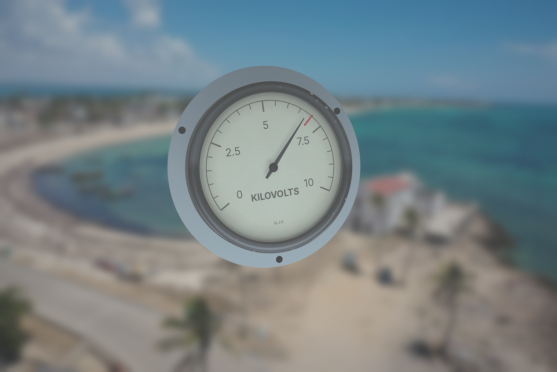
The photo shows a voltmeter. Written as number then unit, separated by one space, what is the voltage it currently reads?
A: 6.75 kV
